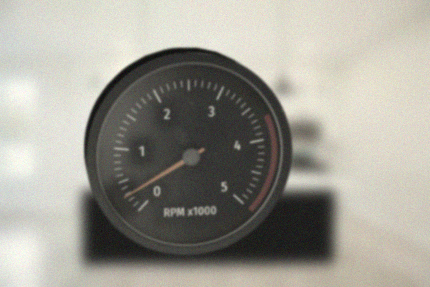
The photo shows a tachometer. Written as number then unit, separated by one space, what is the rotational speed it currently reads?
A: 300 rpm
